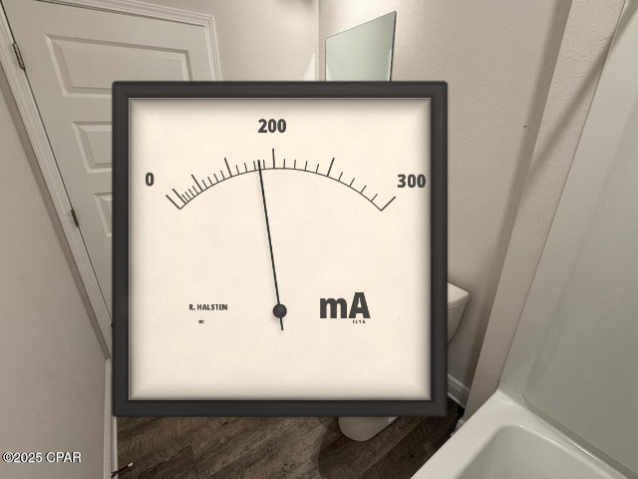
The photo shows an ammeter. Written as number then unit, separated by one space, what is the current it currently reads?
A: 185 mA
